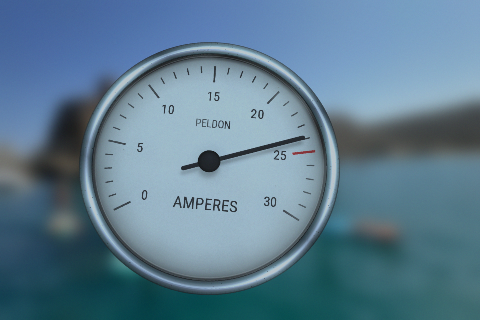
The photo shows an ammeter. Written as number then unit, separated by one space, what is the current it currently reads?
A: 24 A
